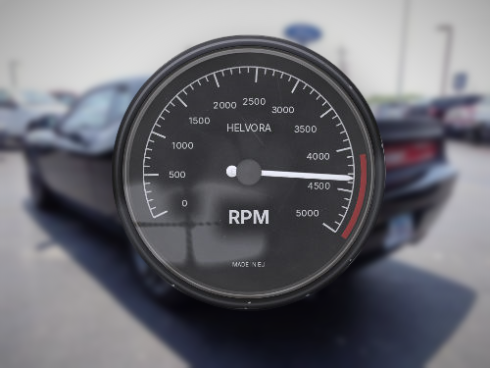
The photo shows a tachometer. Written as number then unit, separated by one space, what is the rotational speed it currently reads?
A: 4350 rpm
